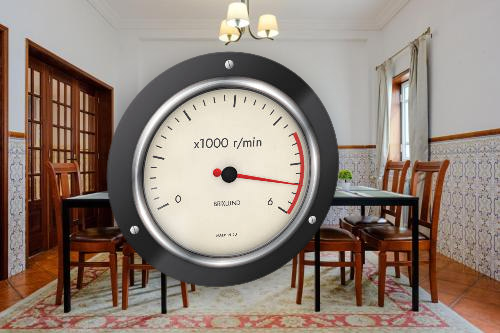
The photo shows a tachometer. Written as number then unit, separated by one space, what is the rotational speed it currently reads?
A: 5400 rpm
